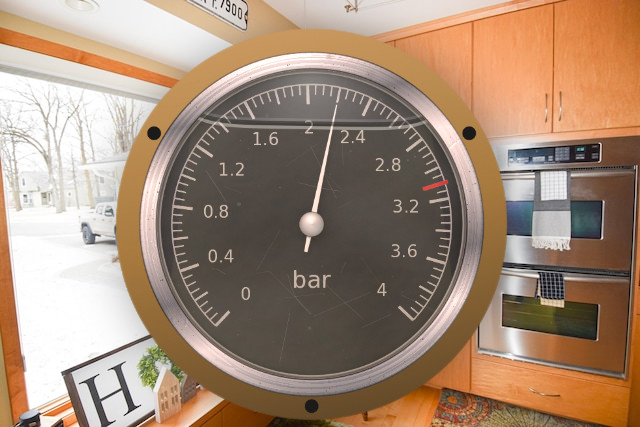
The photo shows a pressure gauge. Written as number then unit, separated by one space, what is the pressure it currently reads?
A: 2.2 bar
